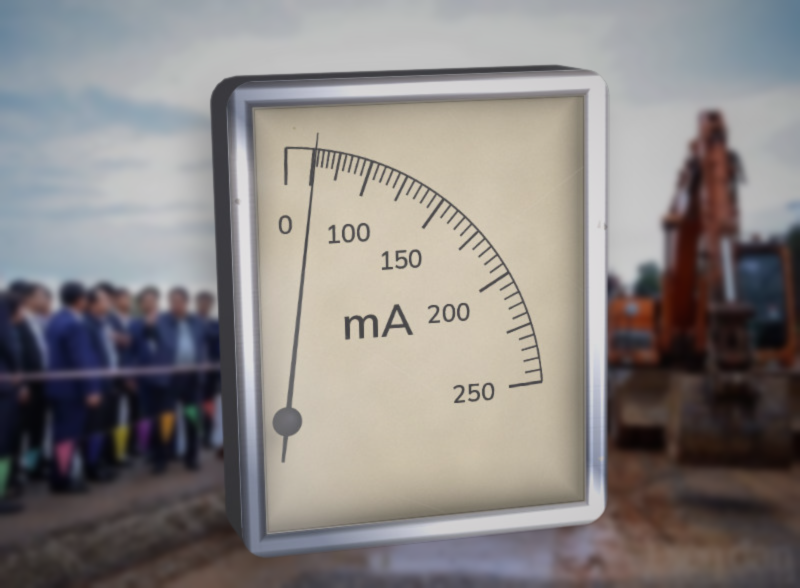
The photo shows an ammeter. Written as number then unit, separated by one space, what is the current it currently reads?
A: 50 mA
